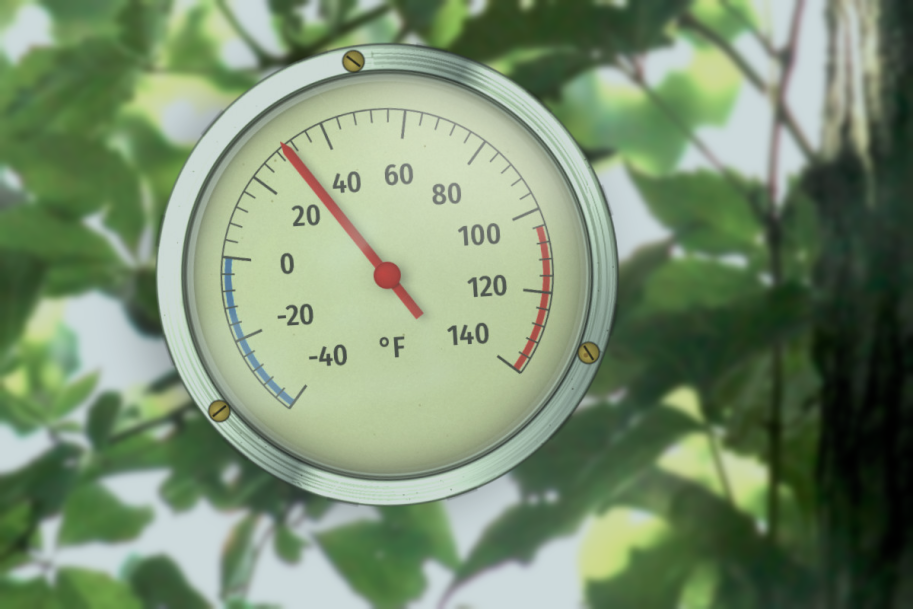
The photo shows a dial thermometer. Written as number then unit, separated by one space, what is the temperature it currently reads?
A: 30 °F
